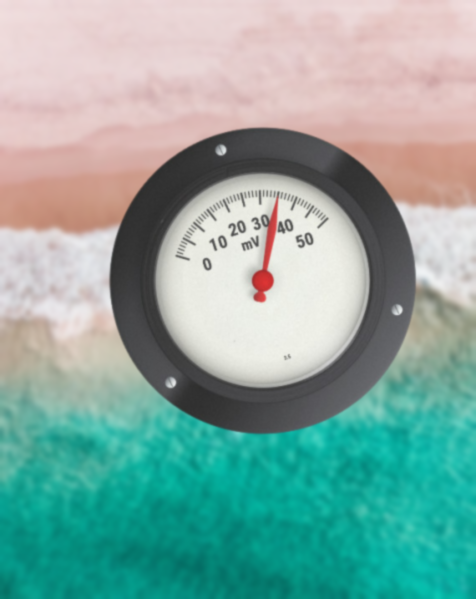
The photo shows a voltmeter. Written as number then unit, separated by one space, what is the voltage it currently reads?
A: 35 mV
